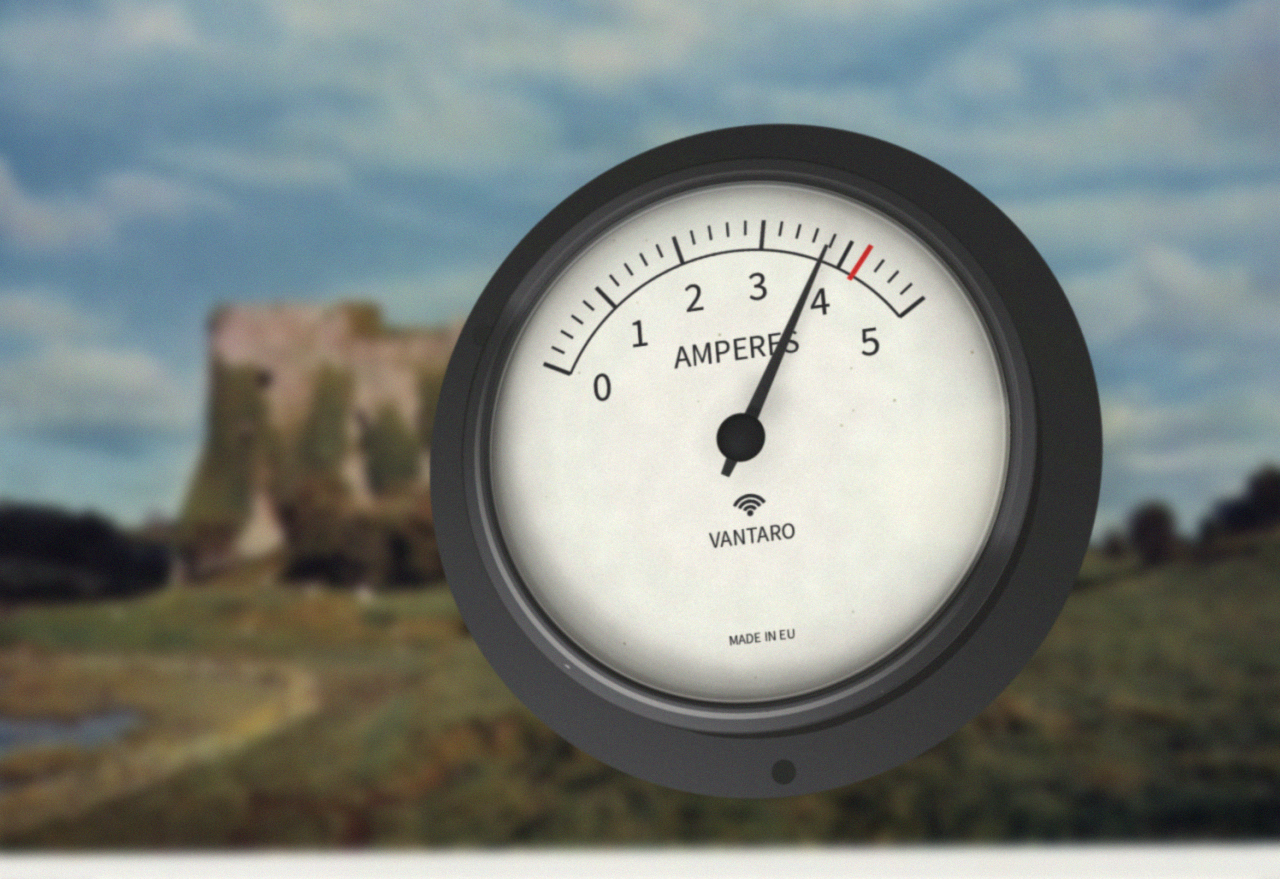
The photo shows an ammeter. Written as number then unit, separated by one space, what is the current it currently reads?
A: 3.8 A
